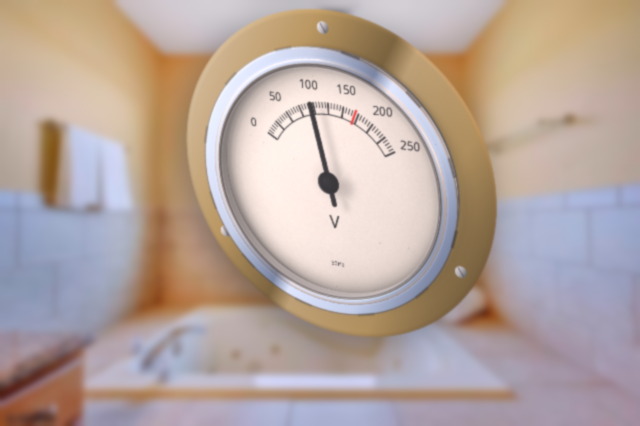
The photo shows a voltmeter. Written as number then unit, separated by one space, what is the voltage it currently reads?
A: 100 V
